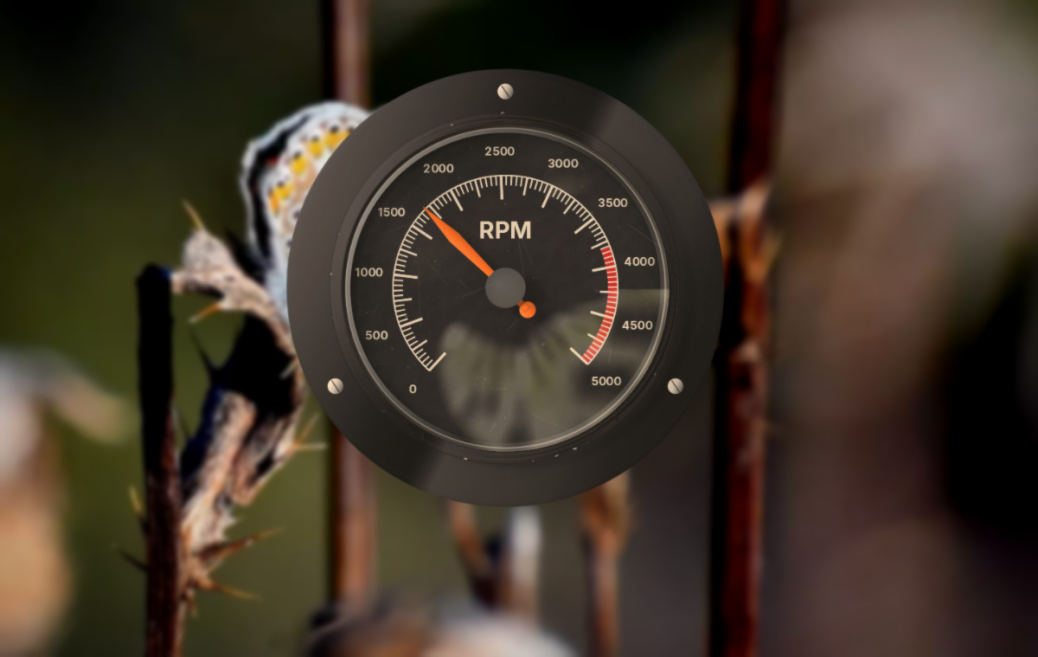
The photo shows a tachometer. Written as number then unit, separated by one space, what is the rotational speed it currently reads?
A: 1700 rpm
